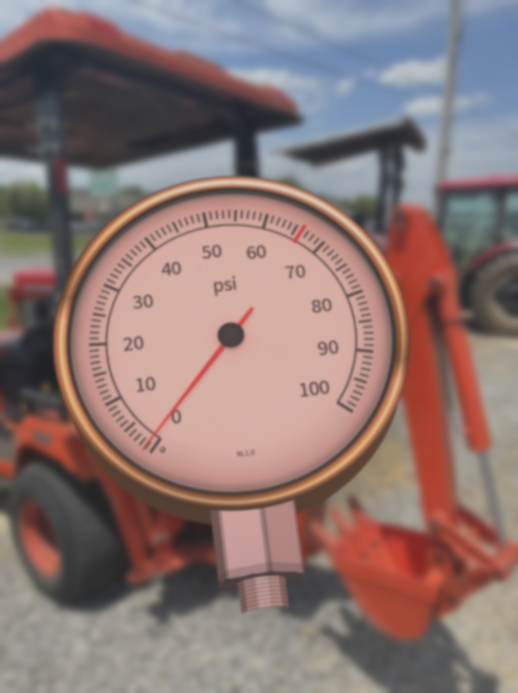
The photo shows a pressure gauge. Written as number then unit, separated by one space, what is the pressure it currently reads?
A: 1 psi
